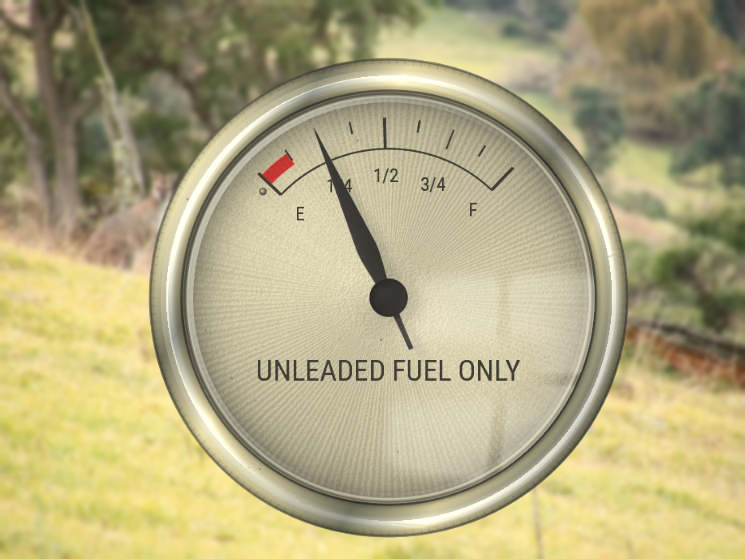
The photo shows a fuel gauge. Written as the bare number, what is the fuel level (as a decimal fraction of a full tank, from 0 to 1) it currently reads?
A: 0.25
